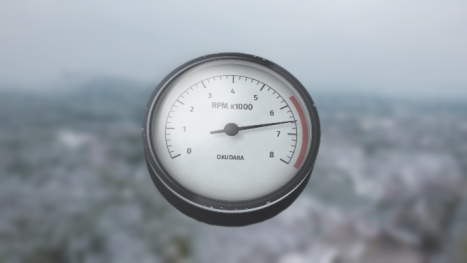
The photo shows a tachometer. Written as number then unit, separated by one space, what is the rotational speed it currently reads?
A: 6600 rpm
